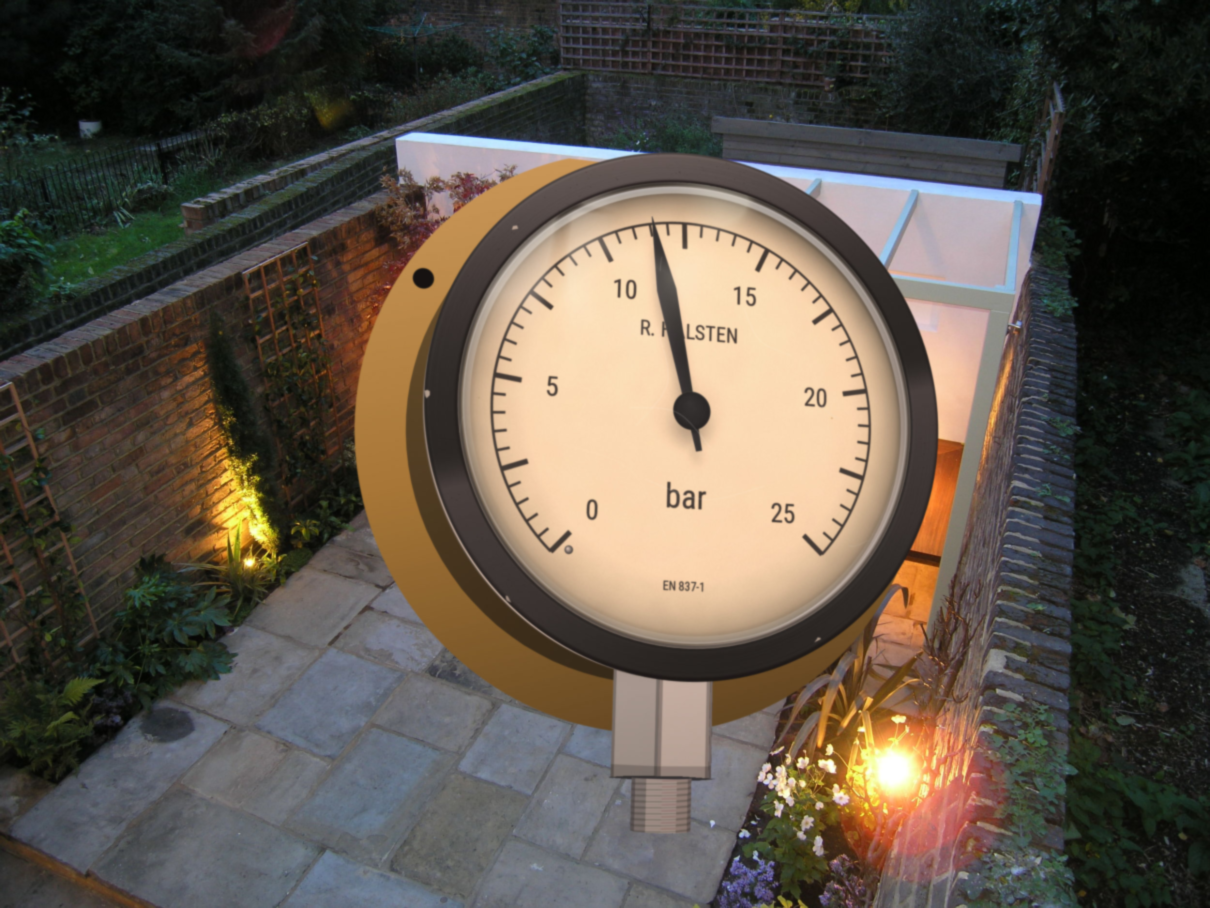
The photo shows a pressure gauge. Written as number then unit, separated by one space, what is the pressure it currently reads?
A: 11.5 bar
